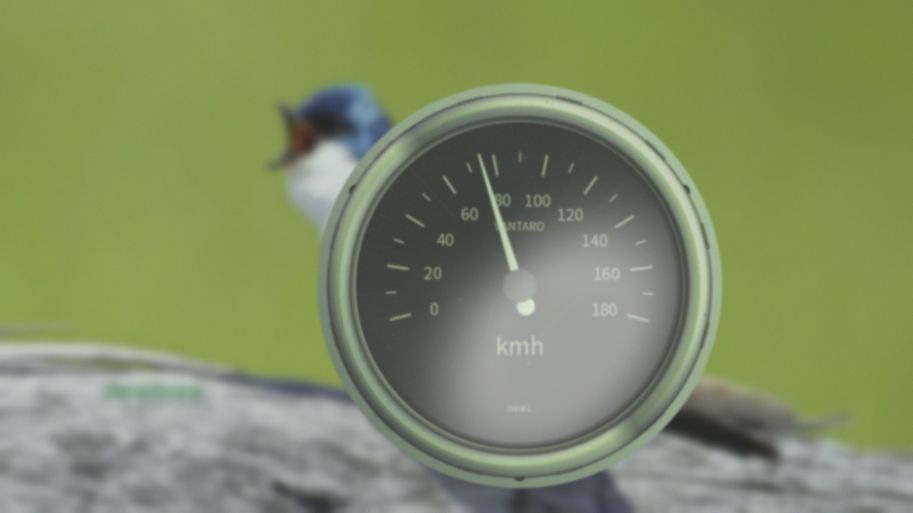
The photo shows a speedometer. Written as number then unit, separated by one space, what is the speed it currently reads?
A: 75 km/h
